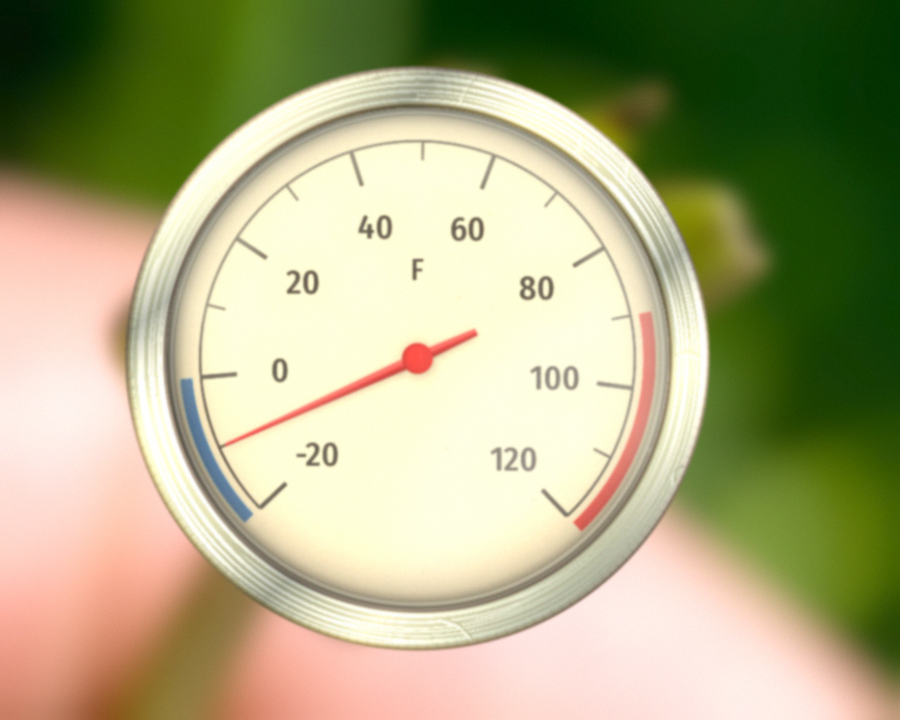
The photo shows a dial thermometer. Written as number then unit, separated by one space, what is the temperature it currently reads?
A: -10 °F
